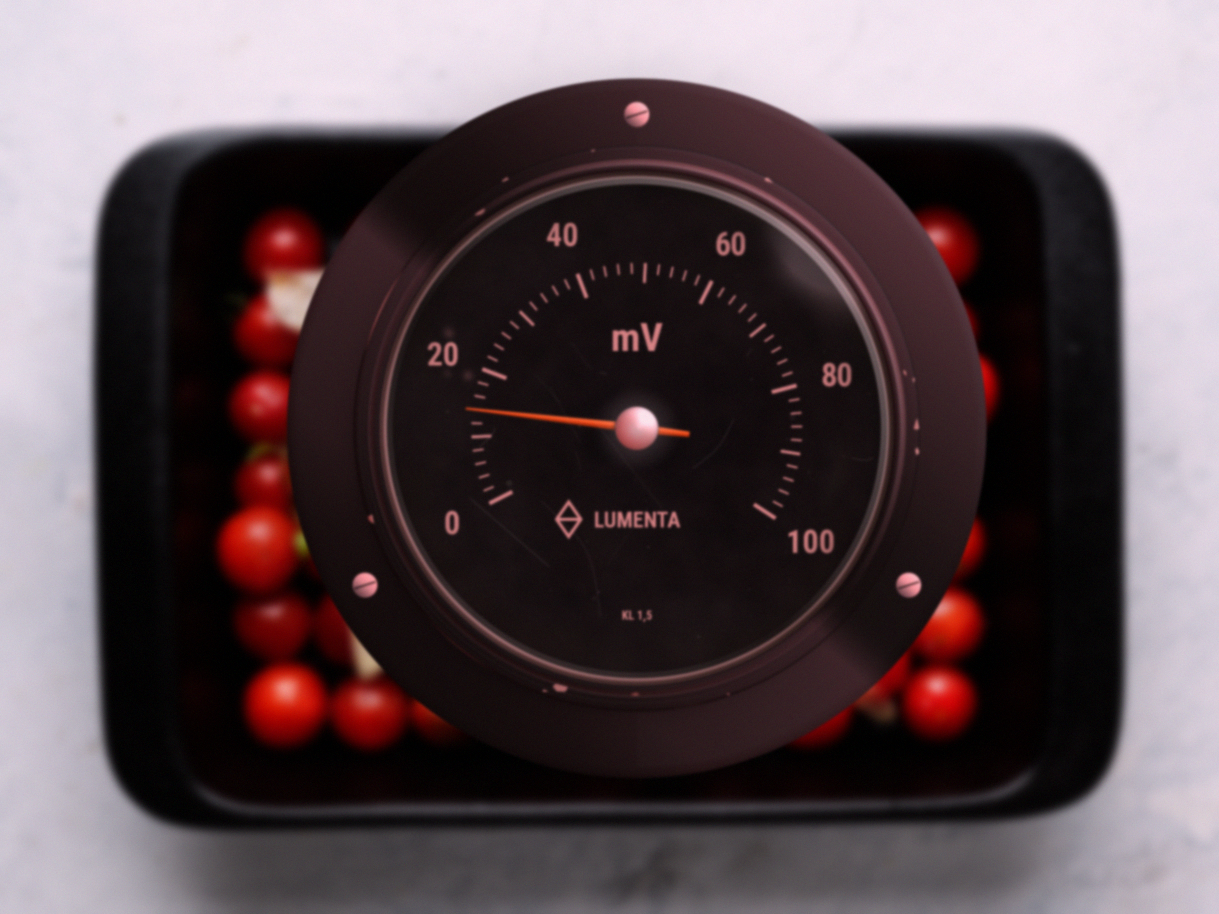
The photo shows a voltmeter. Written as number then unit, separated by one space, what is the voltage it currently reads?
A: 14 mV
